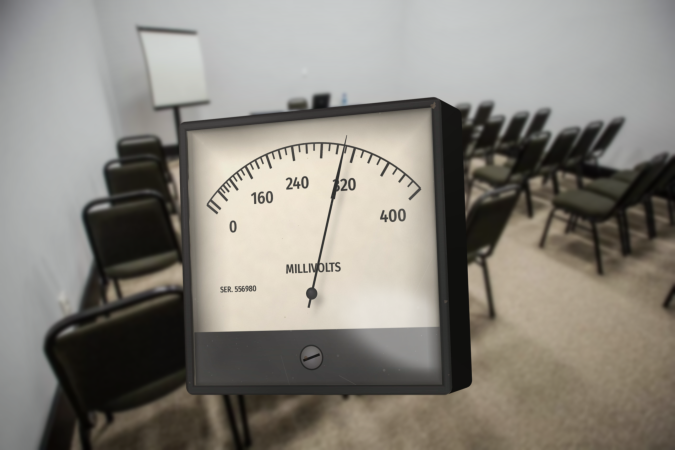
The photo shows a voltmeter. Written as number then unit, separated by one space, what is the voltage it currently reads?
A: 310 mV
